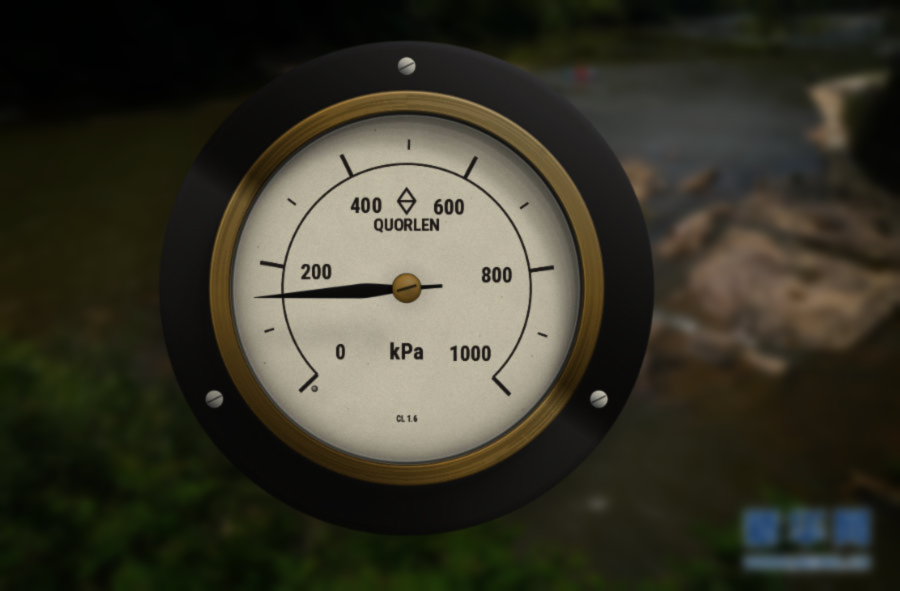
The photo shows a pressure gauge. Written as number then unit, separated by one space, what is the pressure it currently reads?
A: 150 kPa
